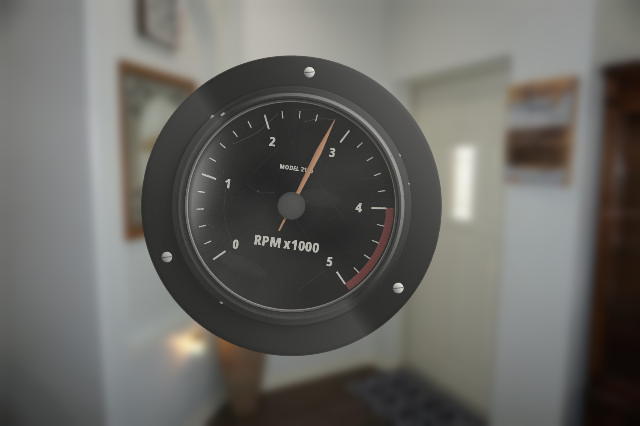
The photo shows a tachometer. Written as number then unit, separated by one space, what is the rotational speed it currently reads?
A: 2800 rpm
